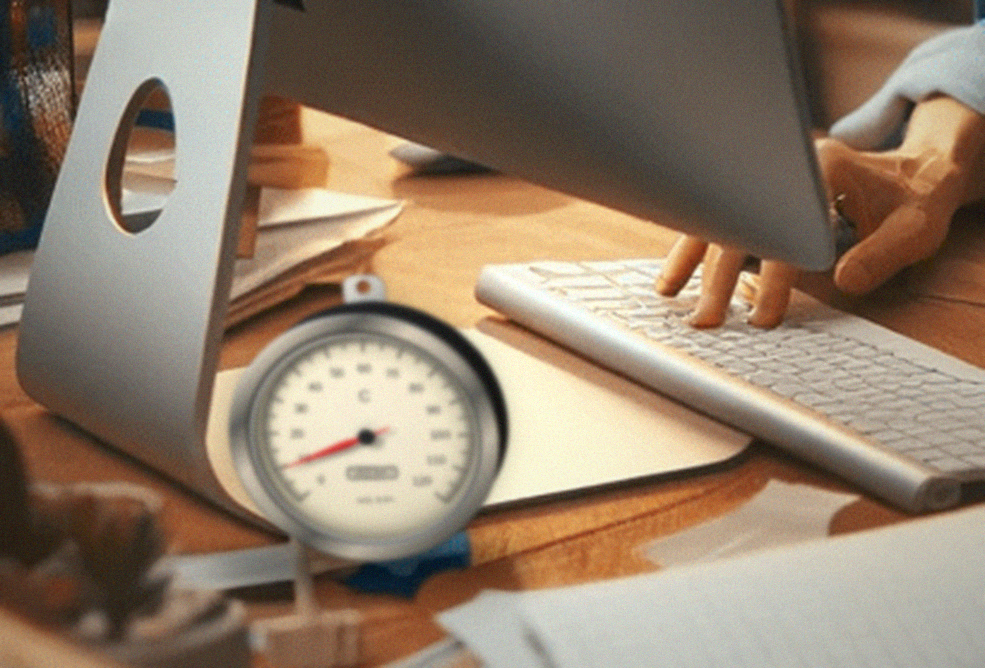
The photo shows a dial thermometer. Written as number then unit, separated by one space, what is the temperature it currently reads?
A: 10 °C
